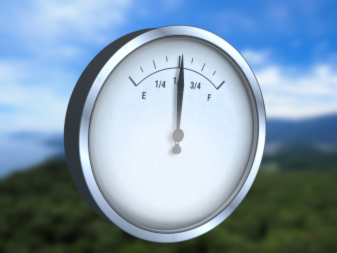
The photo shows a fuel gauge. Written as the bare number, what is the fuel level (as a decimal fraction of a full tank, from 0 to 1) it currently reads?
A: 0.5
